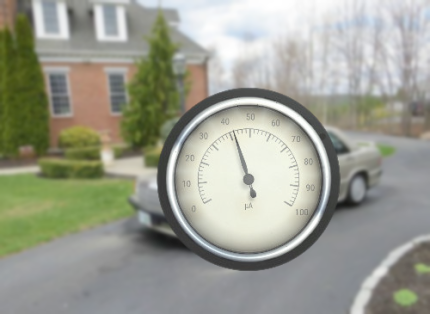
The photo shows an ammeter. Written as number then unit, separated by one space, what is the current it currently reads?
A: 42 µA
